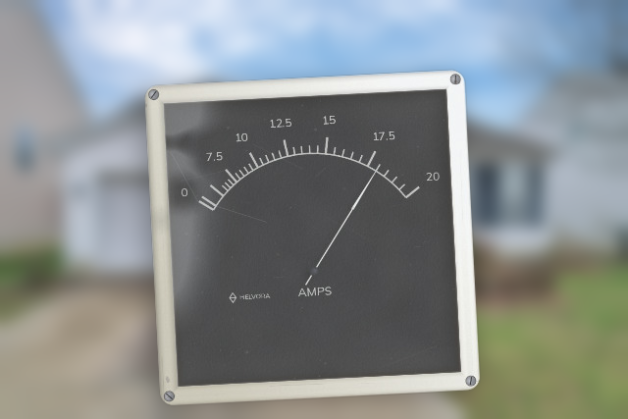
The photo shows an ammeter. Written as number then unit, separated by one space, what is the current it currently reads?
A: 18 A
